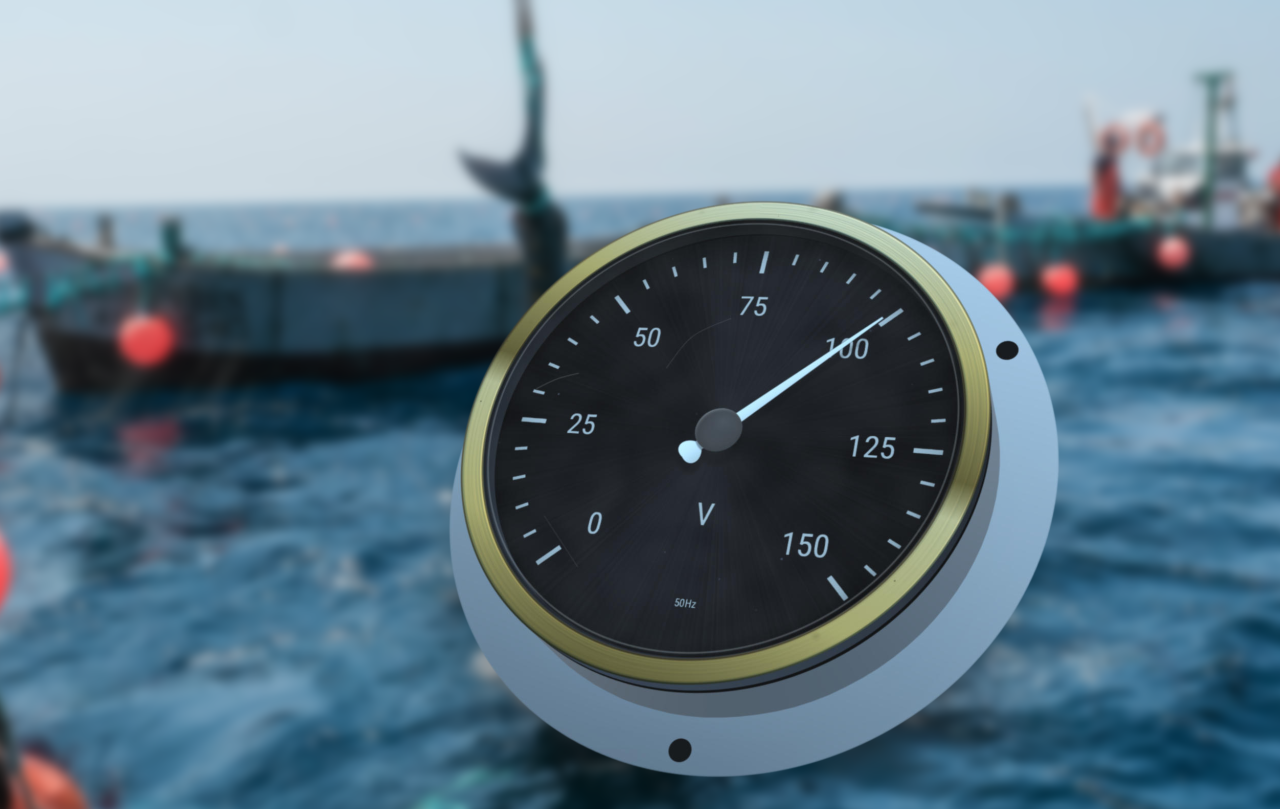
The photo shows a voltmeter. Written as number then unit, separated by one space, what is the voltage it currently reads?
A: 100 V
